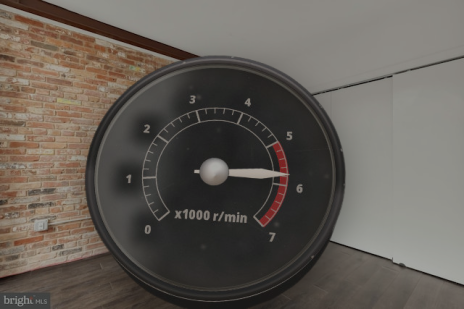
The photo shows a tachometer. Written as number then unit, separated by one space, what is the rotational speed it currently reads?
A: 5800 rpm
